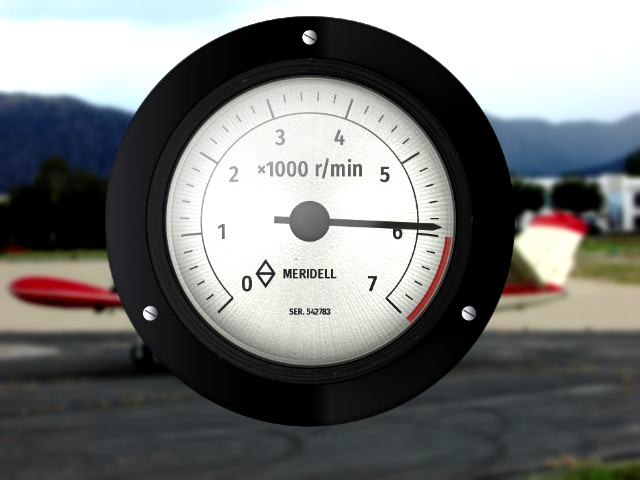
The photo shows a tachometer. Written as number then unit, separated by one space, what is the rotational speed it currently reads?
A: 5900 rpm
